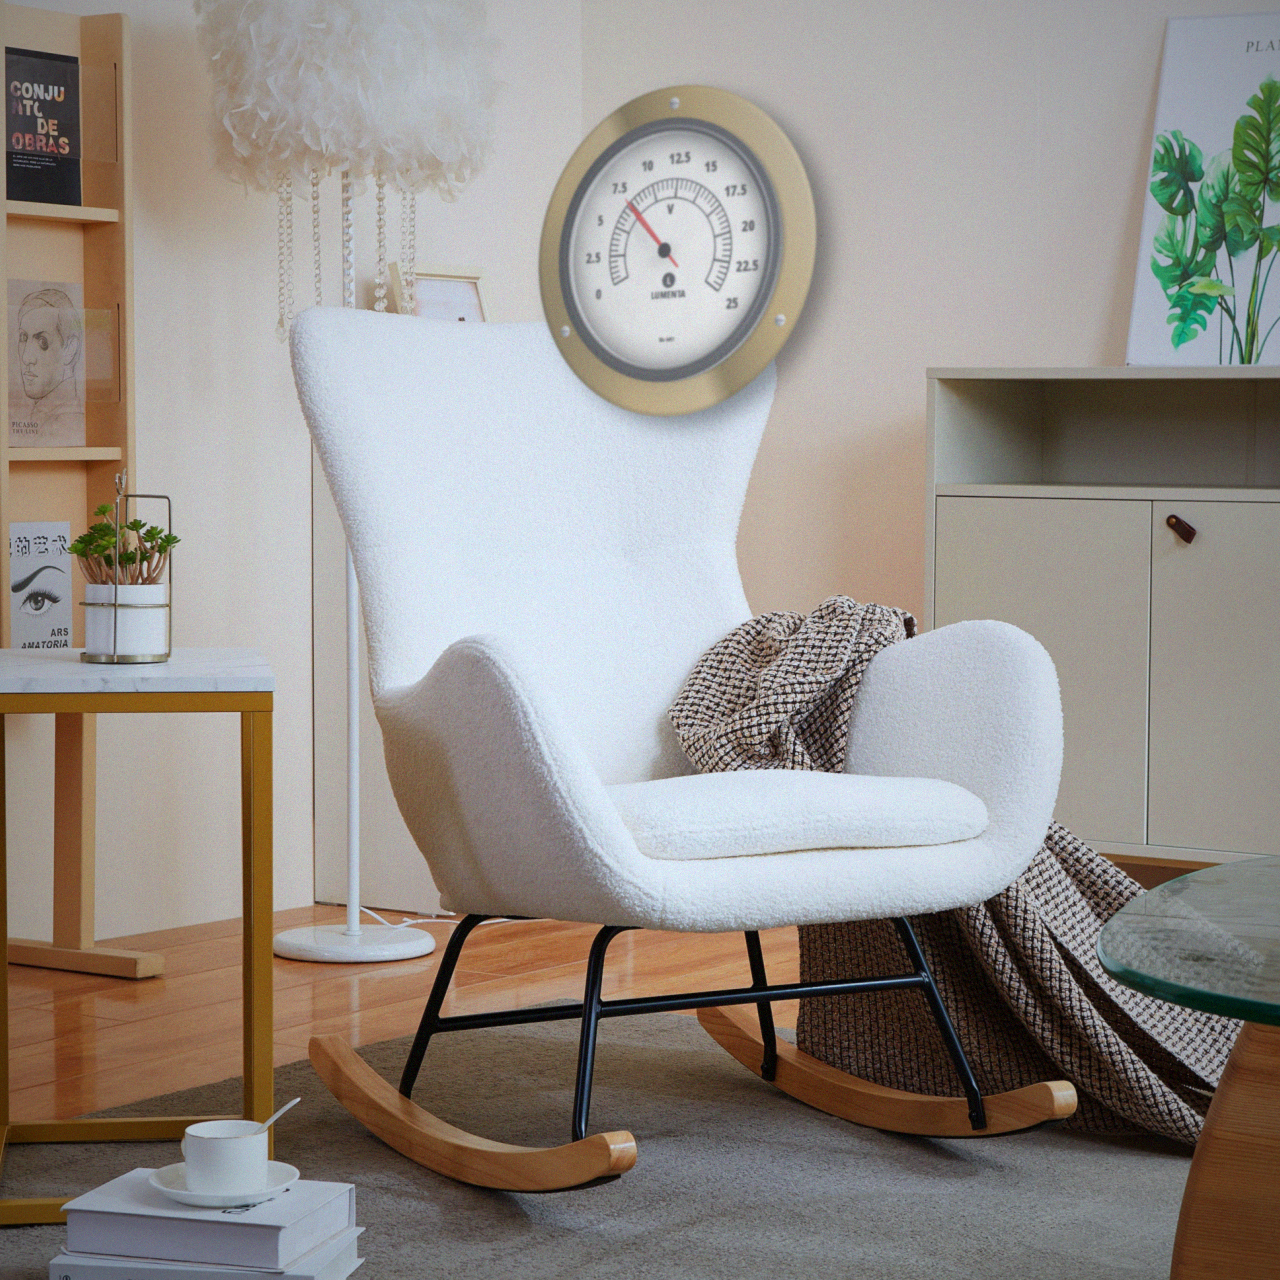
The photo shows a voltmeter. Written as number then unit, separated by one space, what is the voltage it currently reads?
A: 7.5 V
